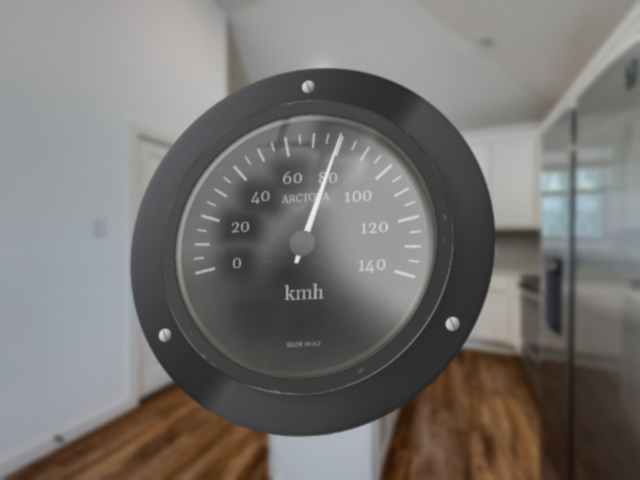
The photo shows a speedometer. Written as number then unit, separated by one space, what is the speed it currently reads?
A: 80 km/h
